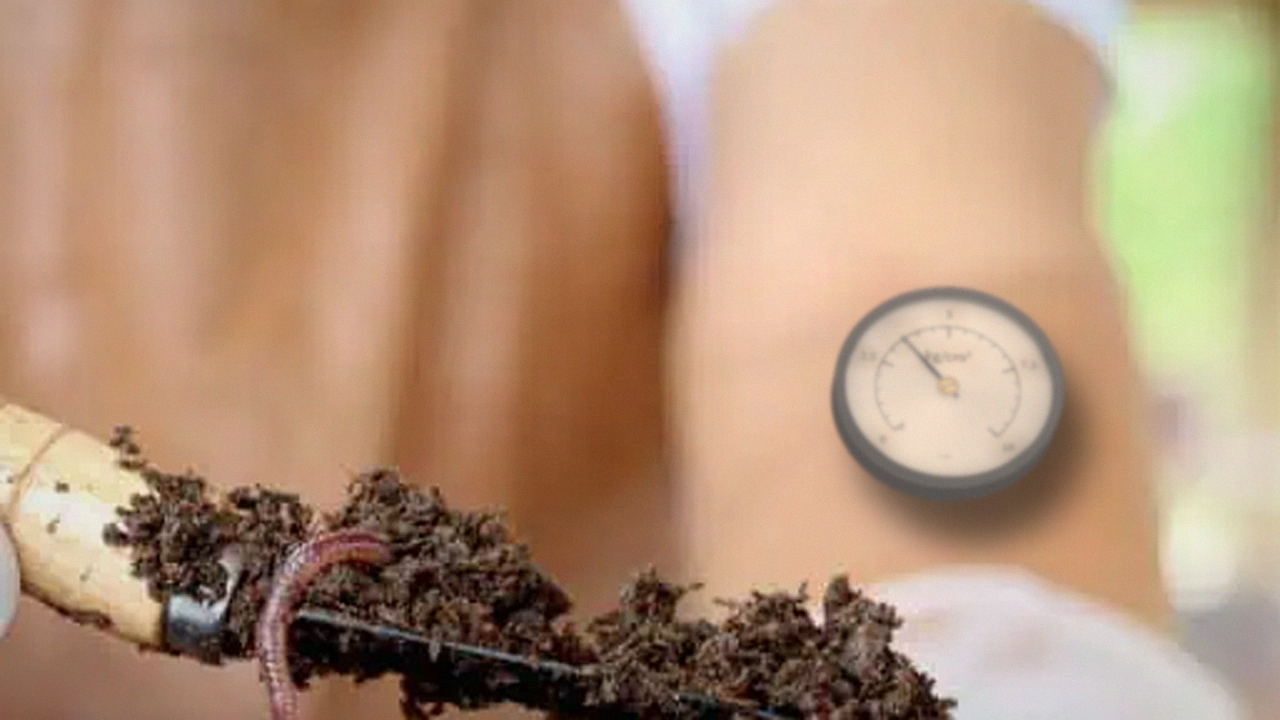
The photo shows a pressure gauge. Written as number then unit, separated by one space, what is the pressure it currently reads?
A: 3.5 kg/cm²
